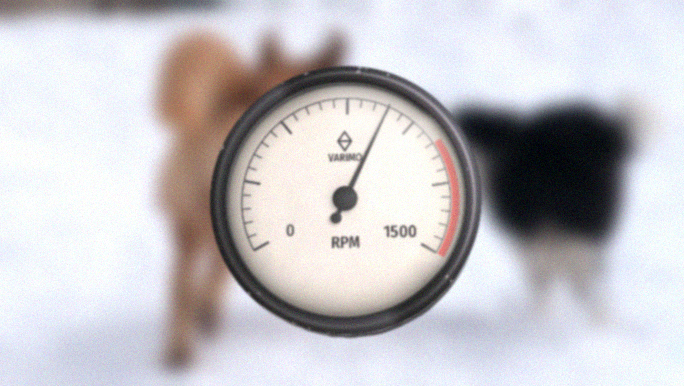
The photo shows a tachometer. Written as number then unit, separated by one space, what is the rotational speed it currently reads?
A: 900 rpm
